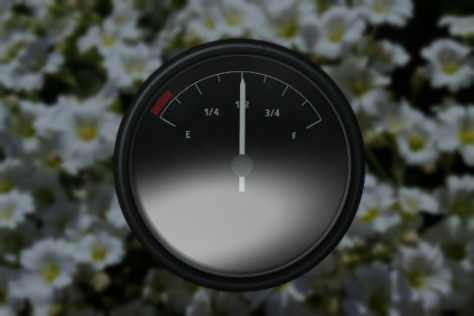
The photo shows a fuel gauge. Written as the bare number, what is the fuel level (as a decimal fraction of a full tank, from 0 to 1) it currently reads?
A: 0.5
